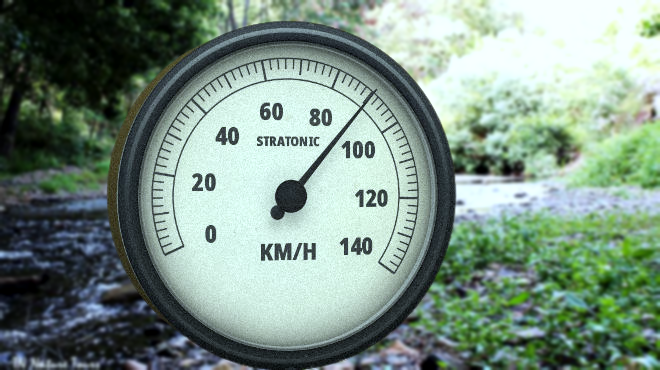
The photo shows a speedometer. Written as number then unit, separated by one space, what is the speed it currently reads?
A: 90 km/h
